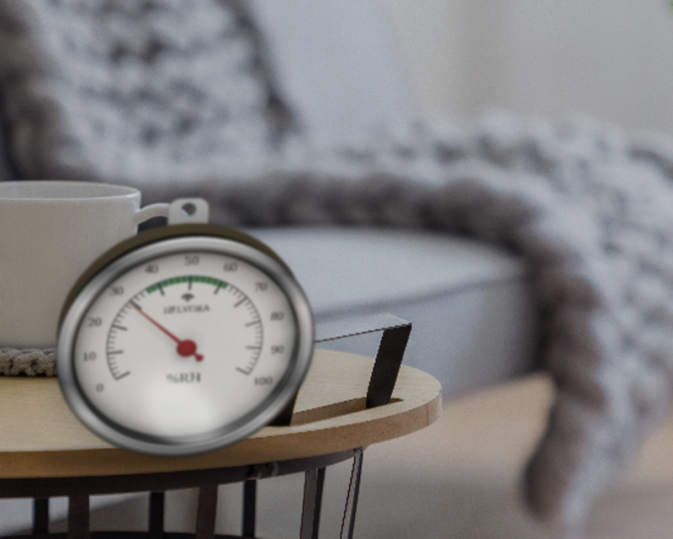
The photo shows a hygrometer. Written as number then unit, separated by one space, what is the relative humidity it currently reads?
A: 30 %
